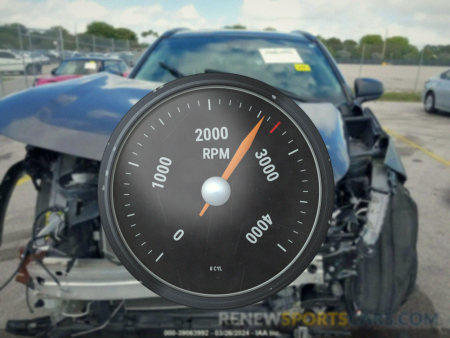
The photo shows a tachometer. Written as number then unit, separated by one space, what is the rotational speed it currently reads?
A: 2550 rpm
